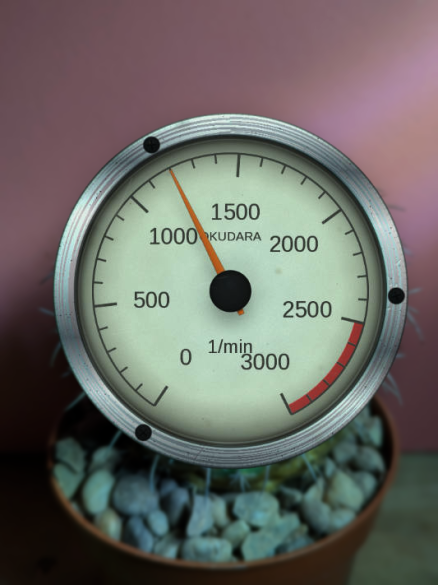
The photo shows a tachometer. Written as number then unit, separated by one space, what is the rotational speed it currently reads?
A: 1200 rpm
